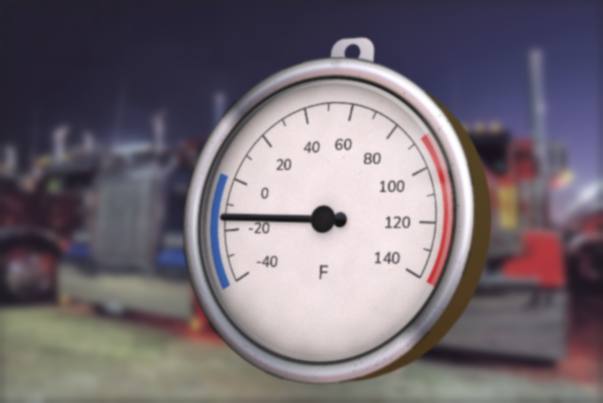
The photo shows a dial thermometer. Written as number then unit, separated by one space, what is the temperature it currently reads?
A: -15 °F
